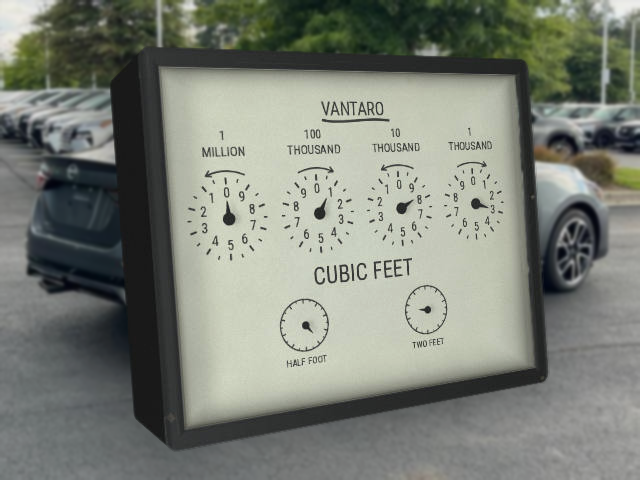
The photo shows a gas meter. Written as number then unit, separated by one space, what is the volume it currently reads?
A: 8300 ft³
